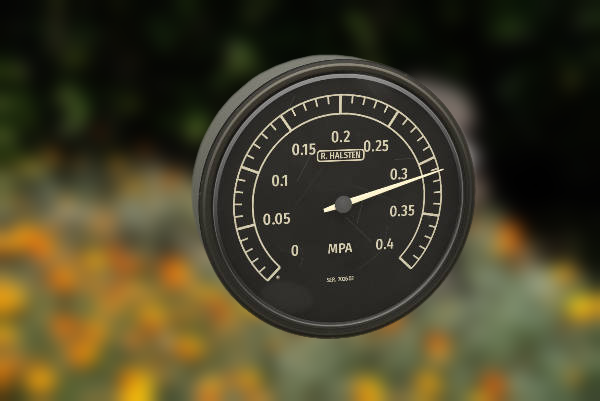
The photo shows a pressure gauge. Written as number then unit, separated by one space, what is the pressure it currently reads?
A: 0.31 MPa
